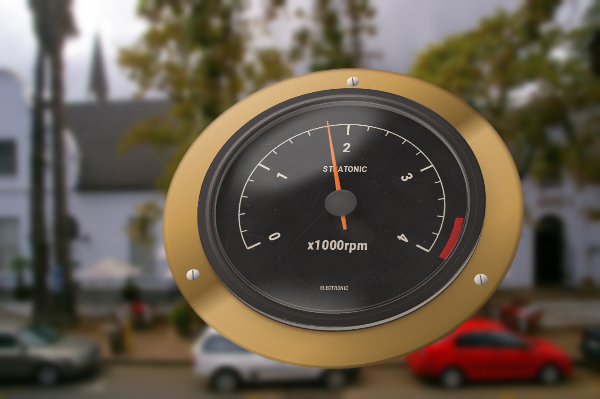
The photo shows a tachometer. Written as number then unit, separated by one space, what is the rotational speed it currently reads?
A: 1800 rpm
